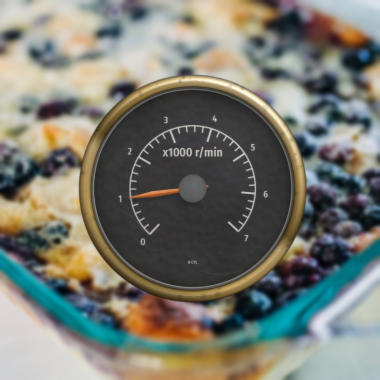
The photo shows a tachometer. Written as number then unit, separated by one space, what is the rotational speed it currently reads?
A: 1000 rpm
